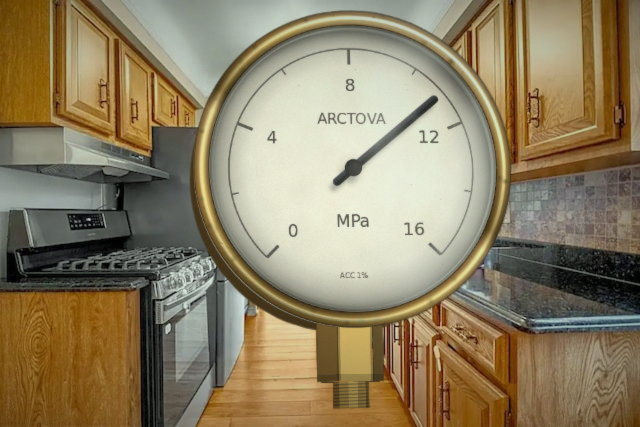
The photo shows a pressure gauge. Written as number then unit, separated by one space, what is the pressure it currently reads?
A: 11 MPa
